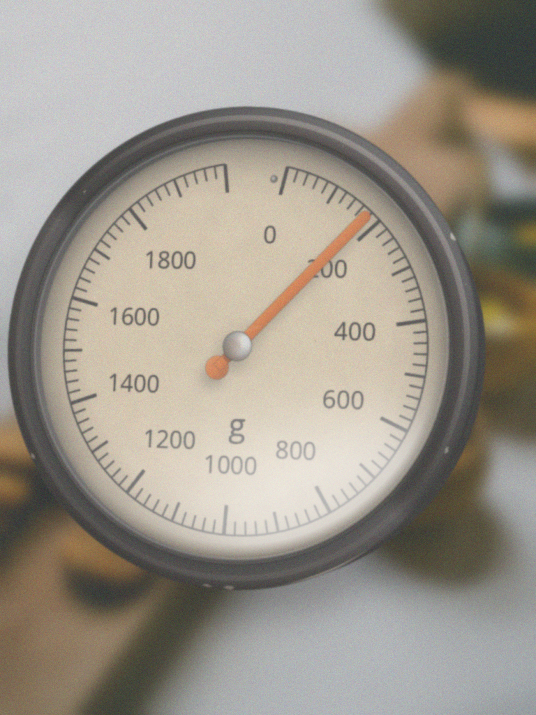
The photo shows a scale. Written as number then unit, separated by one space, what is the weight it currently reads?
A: 180 g
